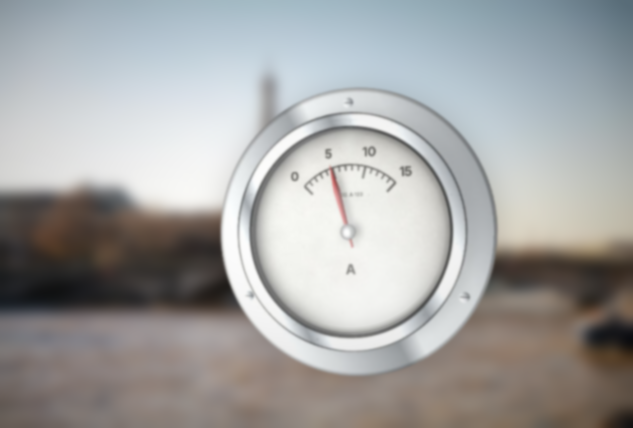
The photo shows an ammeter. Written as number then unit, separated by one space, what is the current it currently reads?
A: 5 A
